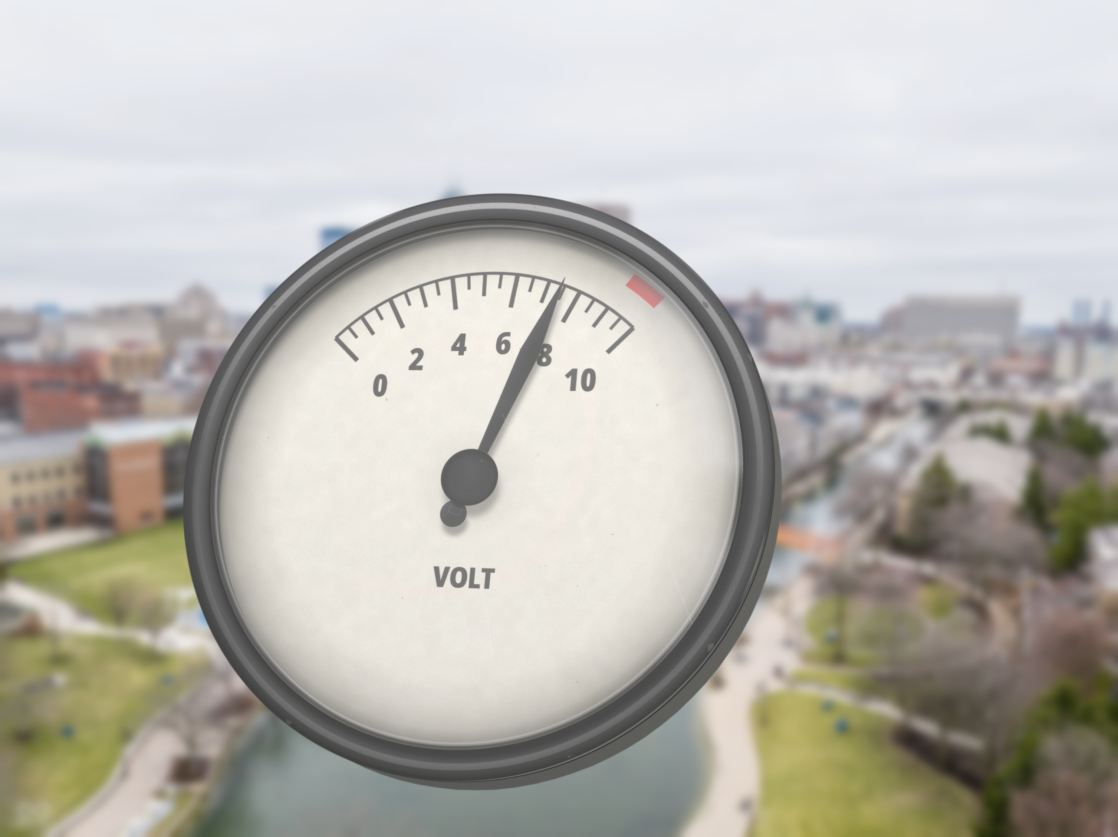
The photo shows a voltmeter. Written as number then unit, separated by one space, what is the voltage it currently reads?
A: 7.5 V
